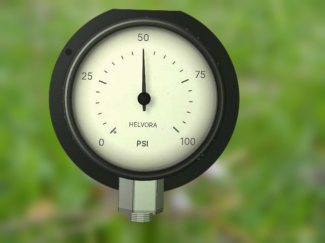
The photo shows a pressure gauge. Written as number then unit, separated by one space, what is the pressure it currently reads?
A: 50 psi
